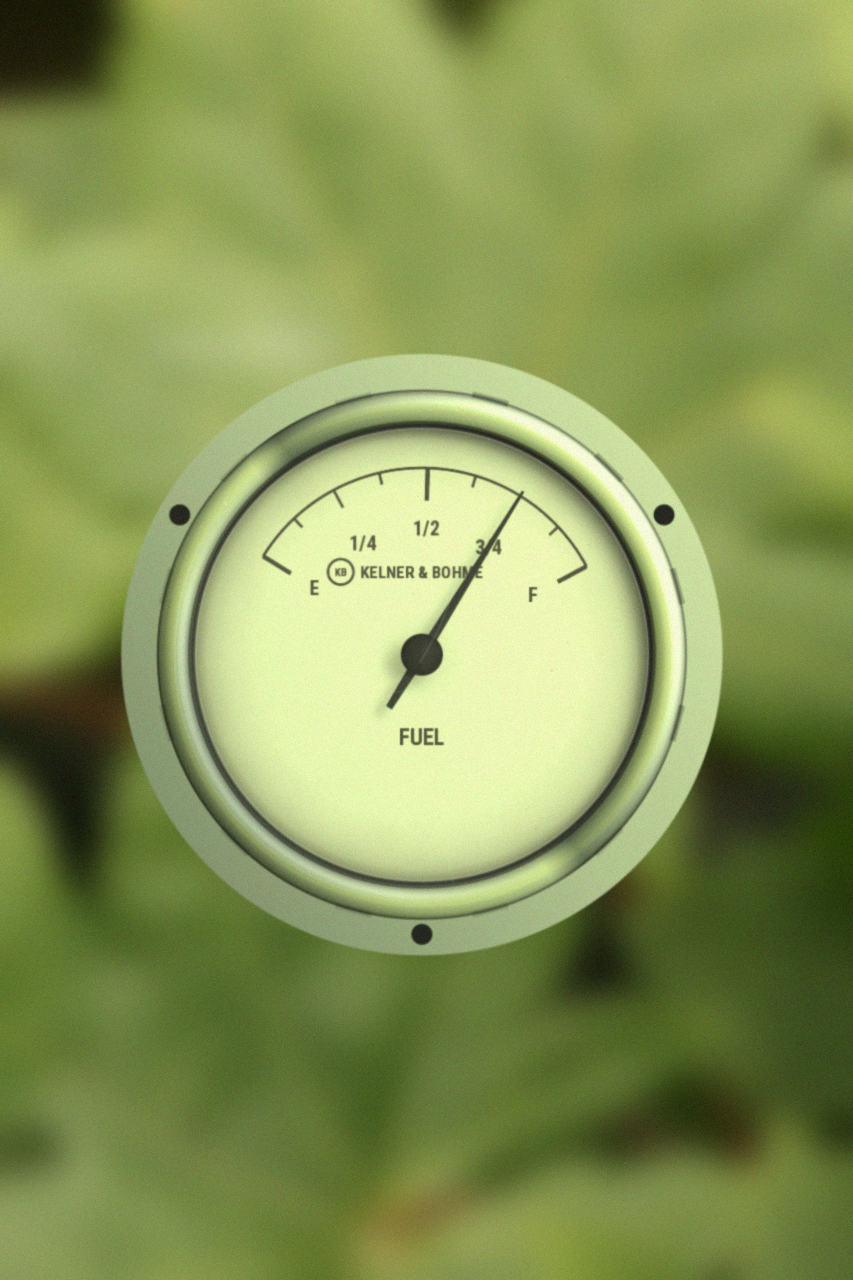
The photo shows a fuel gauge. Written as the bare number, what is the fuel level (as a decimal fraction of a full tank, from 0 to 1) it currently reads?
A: 0.75
